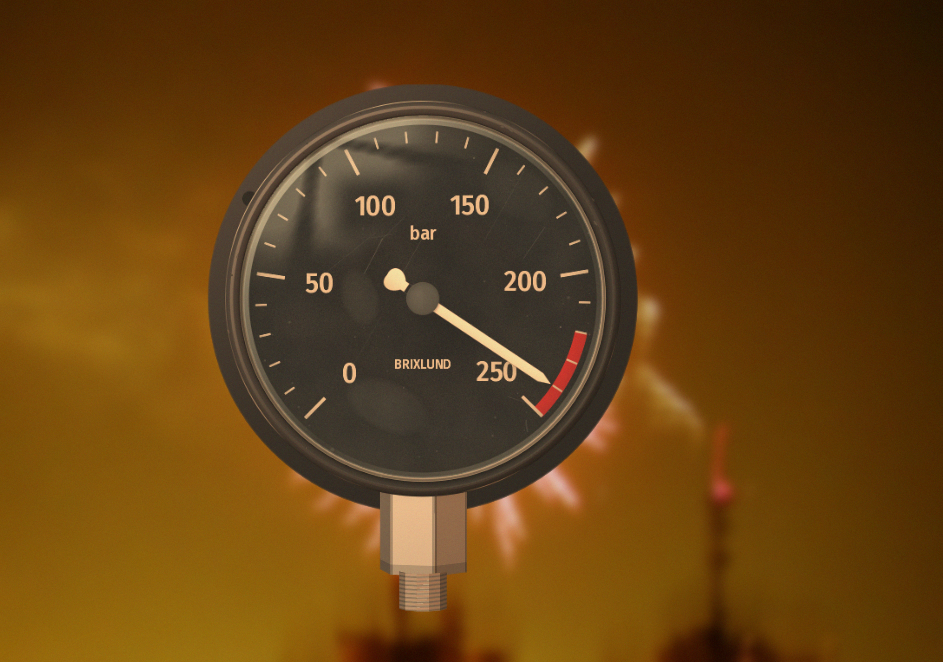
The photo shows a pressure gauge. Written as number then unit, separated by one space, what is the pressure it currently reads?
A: 240 bar
